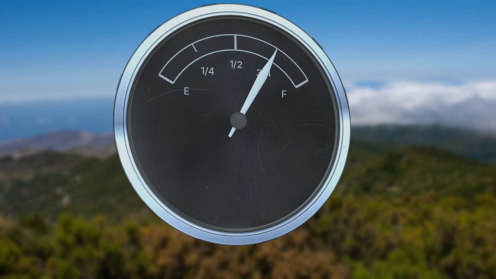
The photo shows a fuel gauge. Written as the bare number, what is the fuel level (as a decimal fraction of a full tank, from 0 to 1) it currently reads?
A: 0.75
